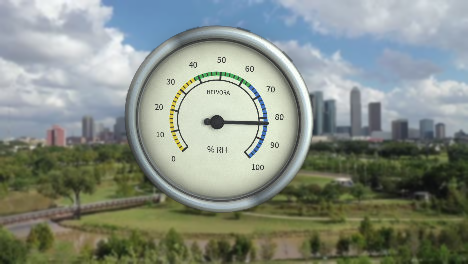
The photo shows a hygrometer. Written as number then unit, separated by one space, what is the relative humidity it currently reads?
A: 82 %
